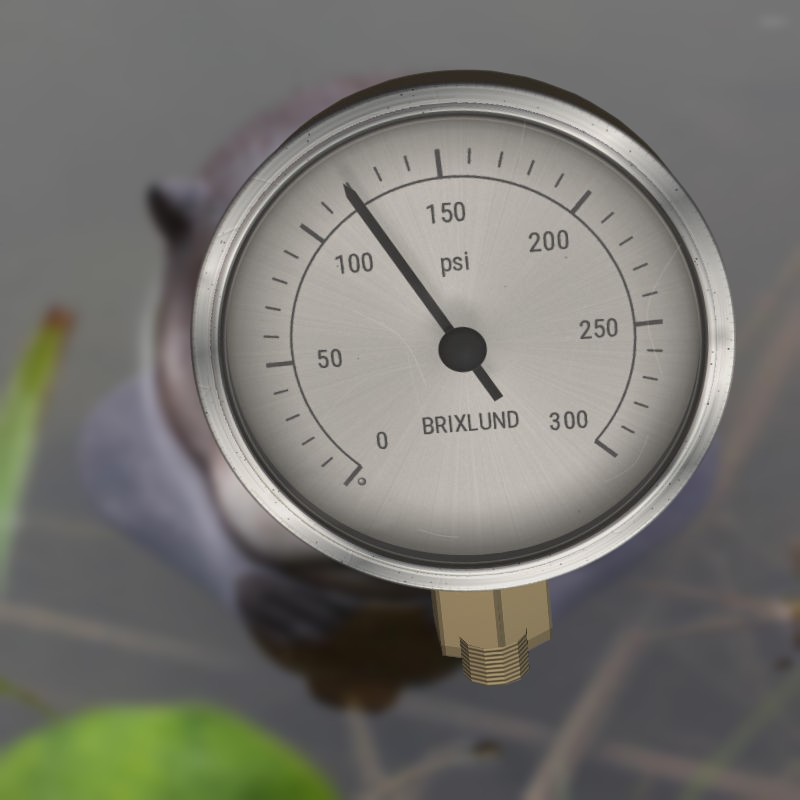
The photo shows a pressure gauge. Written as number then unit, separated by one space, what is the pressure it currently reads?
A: 120 psi
